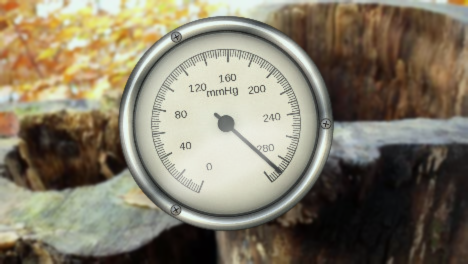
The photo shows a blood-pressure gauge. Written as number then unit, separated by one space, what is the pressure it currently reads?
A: 290 mmHg
